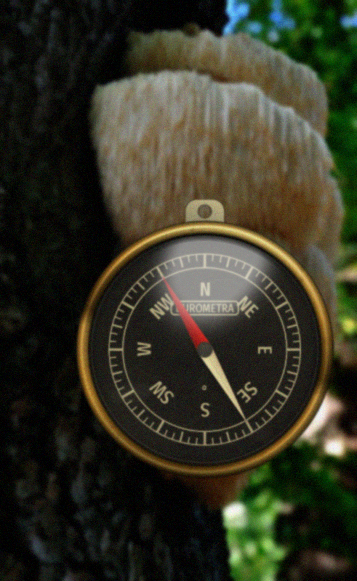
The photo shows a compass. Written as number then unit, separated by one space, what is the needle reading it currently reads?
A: 330 °
